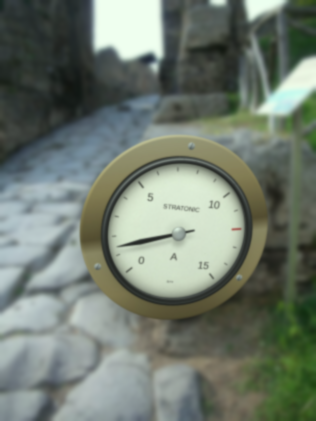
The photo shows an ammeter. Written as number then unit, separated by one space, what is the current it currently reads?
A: 1.5 A
